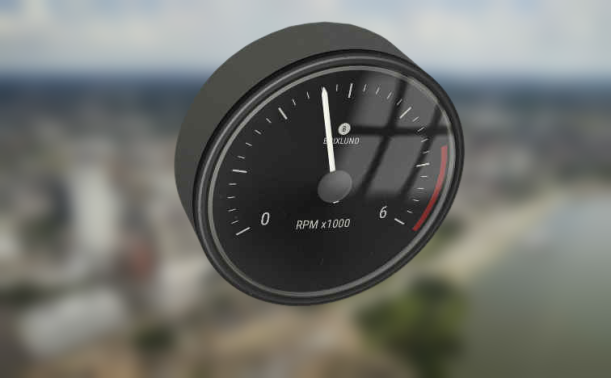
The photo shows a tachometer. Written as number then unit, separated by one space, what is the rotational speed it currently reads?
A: 2600 rpm
